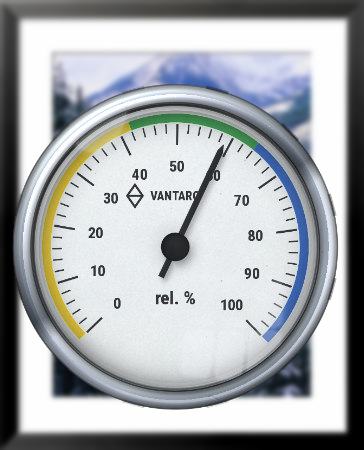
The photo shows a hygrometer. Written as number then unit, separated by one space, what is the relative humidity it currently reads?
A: 59 %
